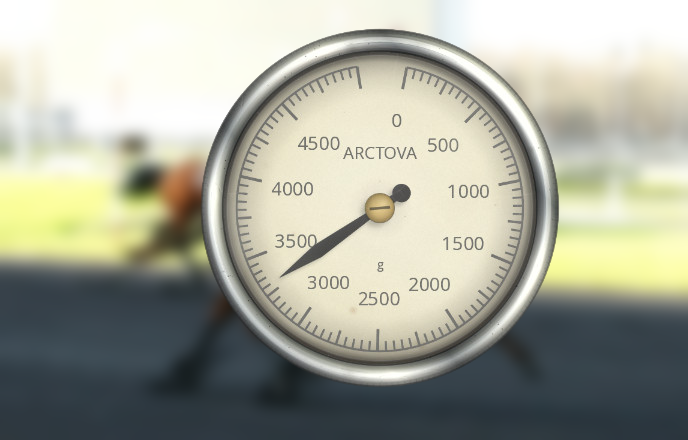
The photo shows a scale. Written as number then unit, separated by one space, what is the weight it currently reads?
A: 3300 g
